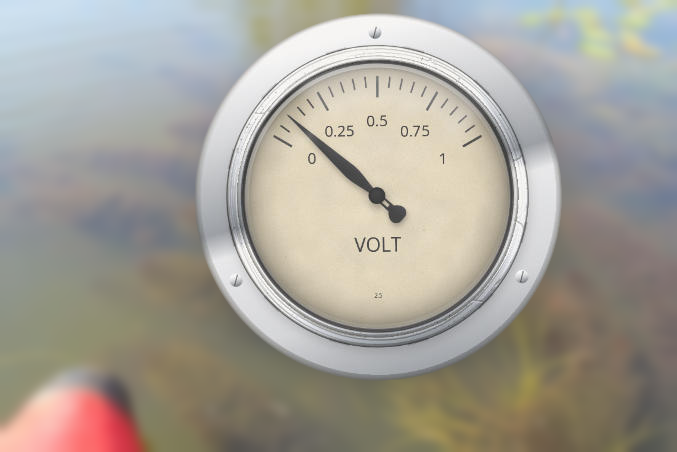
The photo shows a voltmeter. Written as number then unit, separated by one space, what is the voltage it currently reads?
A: 0.1 V
